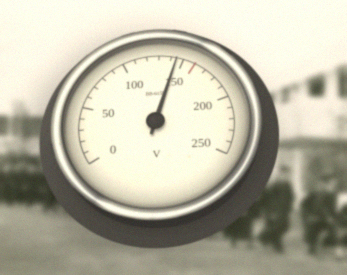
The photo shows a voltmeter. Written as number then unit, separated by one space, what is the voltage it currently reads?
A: 145 V
